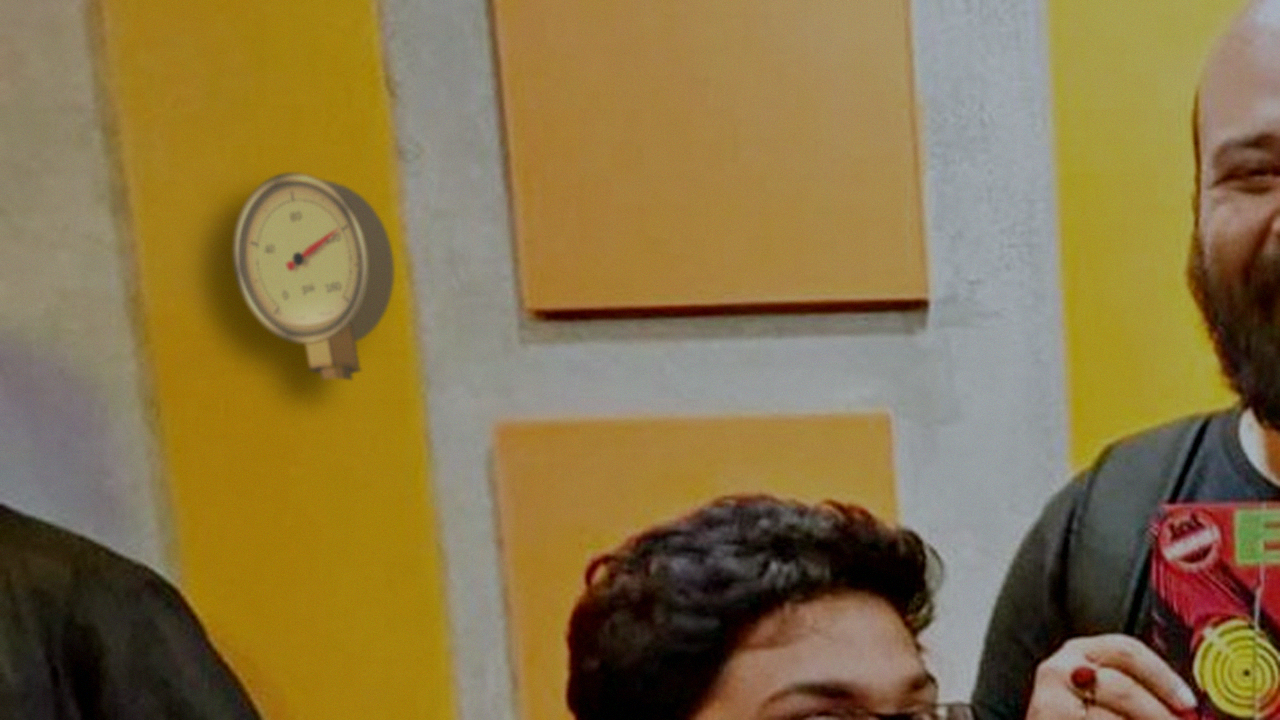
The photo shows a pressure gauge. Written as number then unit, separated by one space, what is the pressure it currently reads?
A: 120 psi
